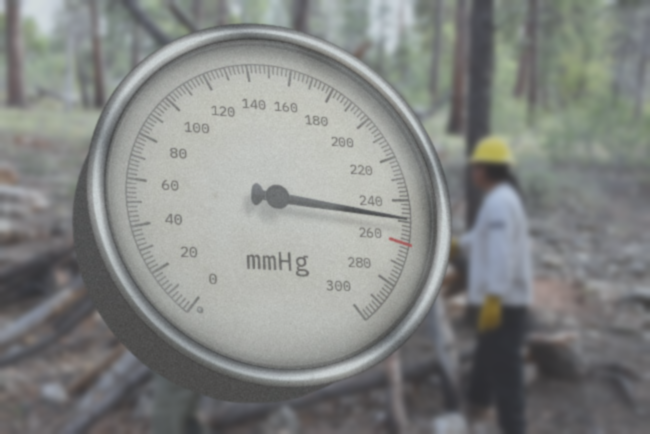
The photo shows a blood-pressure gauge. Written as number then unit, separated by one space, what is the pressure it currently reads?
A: 250 mmHg
